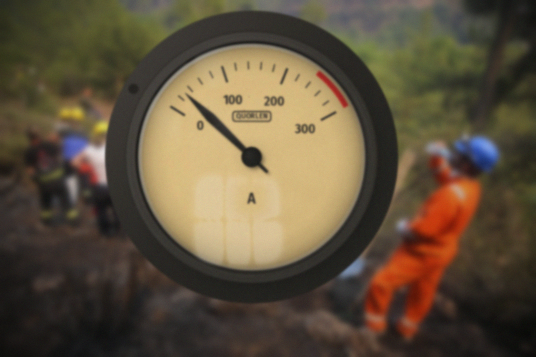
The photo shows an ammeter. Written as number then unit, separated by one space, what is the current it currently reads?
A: 30 A
